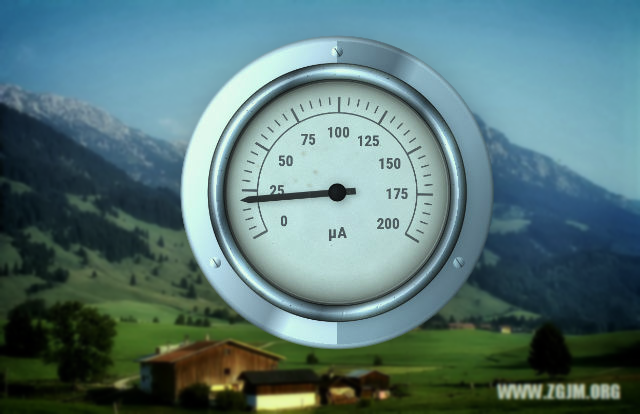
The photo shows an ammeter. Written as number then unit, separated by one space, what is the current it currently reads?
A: 20 µA
